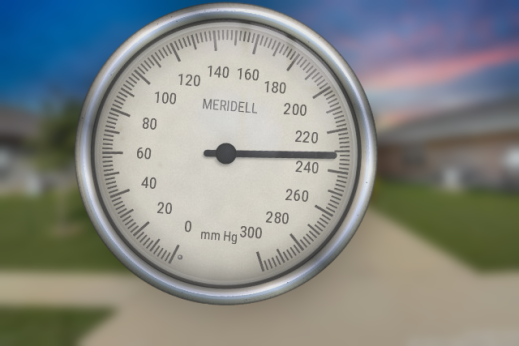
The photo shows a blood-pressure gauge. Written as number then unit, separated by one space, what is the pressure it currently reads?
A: 232 mmHg
